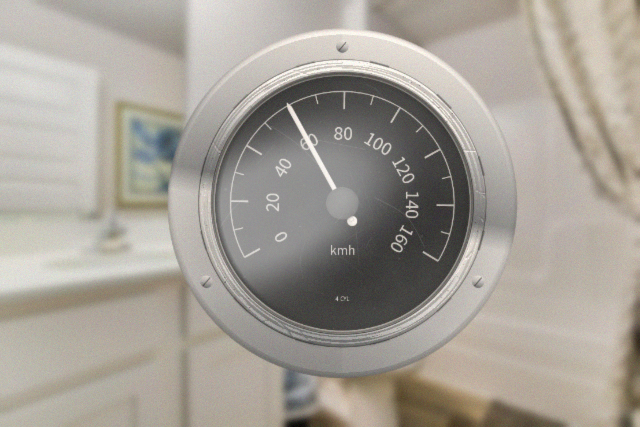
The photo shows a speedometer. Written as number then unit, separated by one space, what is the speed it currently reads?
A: 60 km/h
